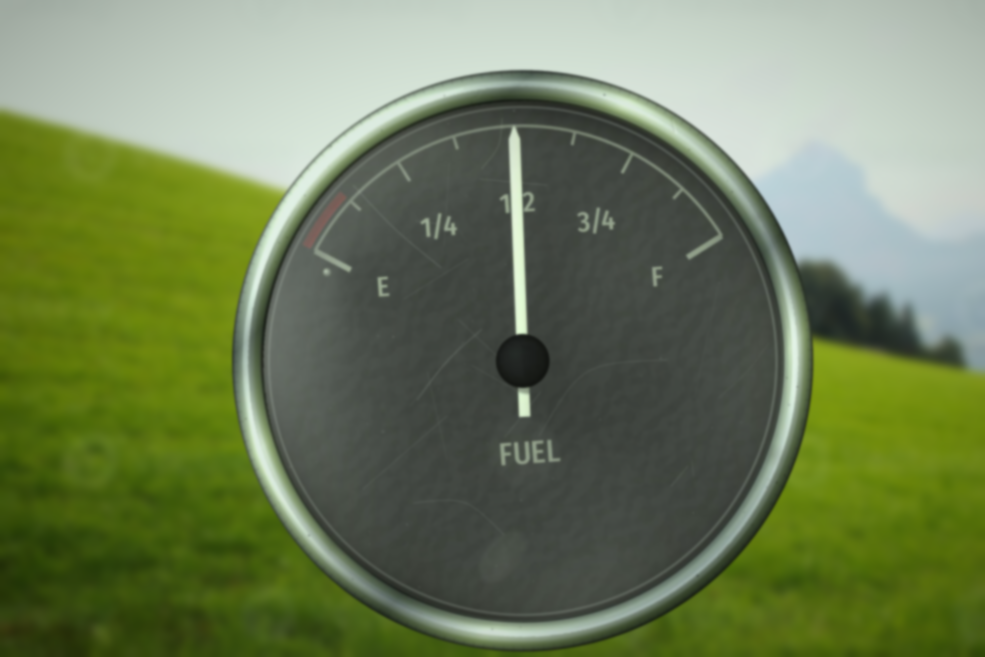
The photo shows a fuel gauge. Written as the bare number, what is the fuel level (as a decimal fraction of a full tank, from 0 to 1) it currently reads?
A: 0.5
